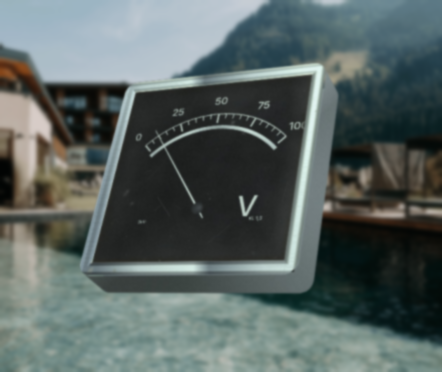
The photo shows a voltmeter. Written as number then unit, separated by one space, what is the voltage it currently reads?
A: 10 V
